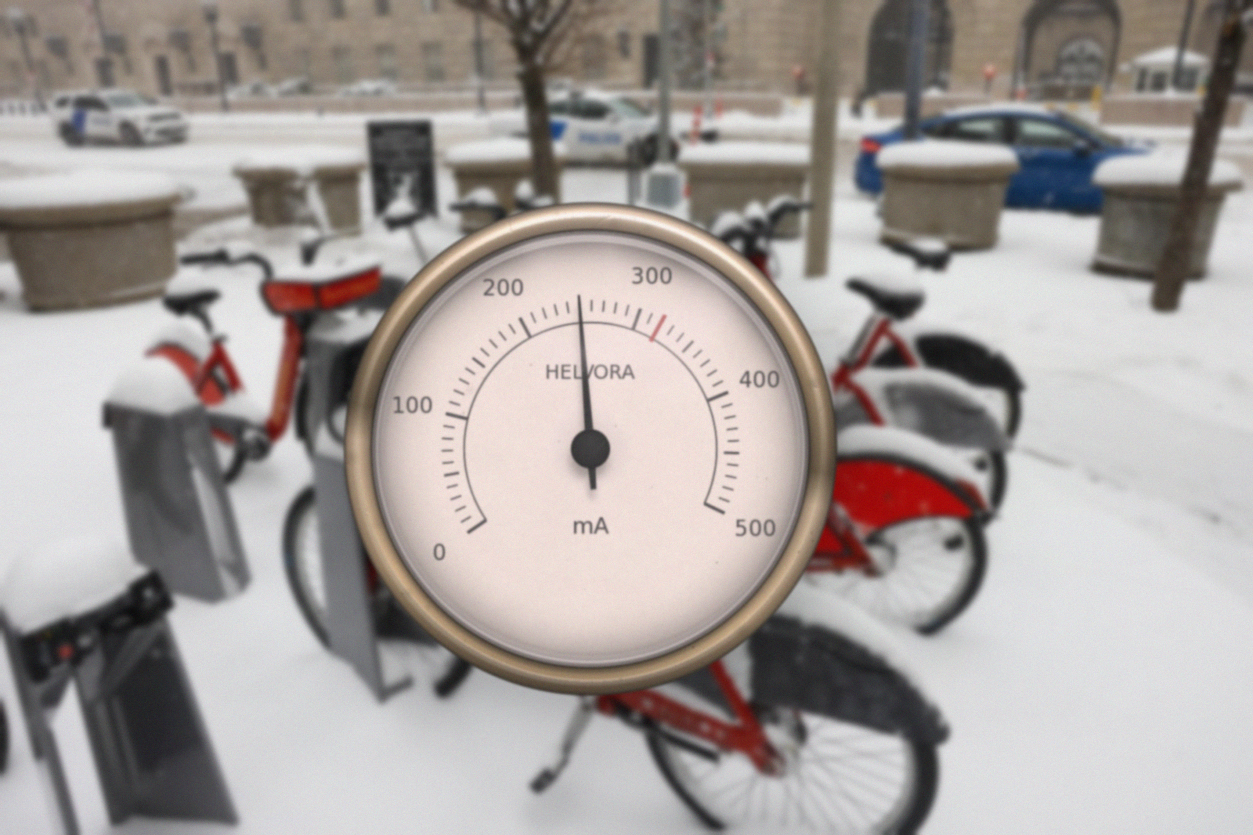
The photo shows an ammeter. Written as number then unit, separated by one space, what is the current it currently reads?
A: 250 mA
